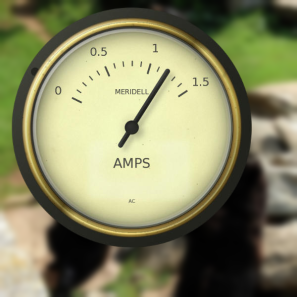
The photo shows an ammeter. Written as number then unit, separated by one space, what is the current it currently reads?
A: 1.2 A
